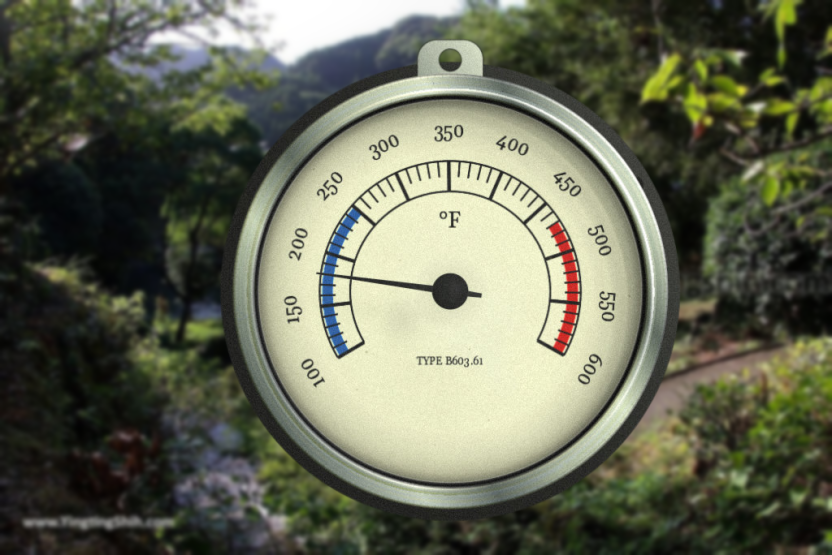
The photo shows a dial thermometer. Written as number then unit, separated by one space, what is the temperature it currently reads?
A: 180 °F
